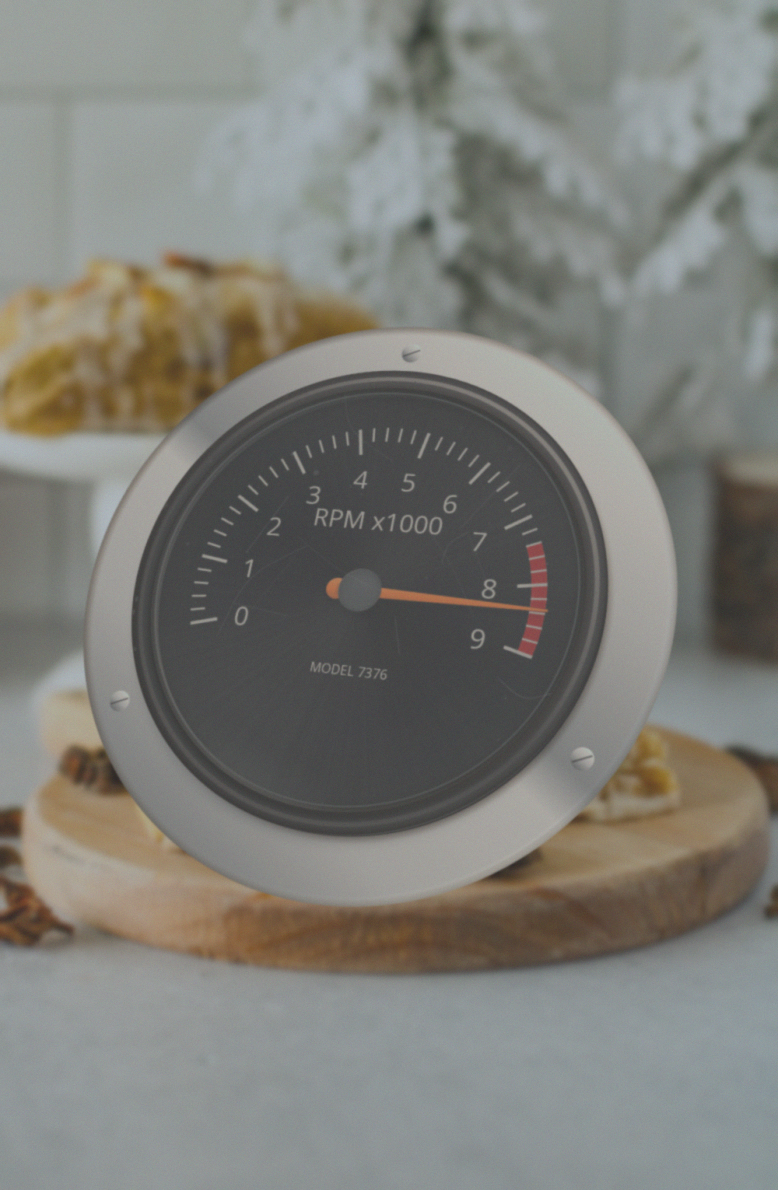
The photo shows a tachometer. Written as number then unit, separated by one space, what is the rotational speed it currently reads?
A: 8400 rpm
